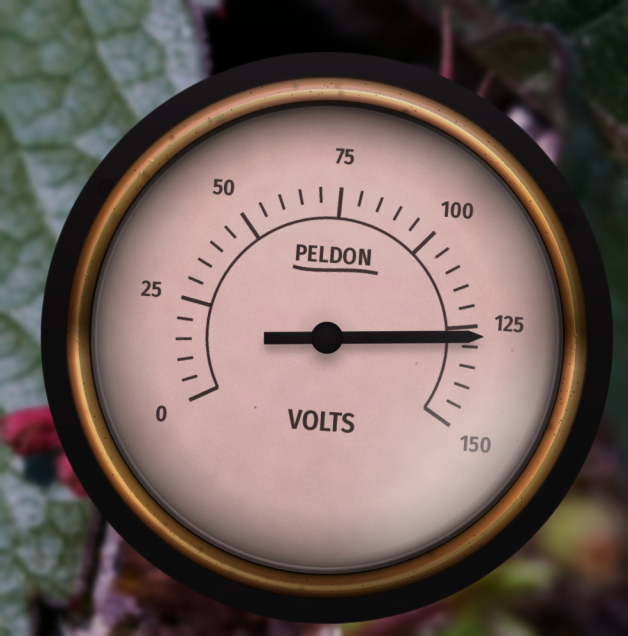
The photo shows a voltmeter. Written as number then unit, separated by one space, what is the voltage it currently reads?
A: 127.5 V
